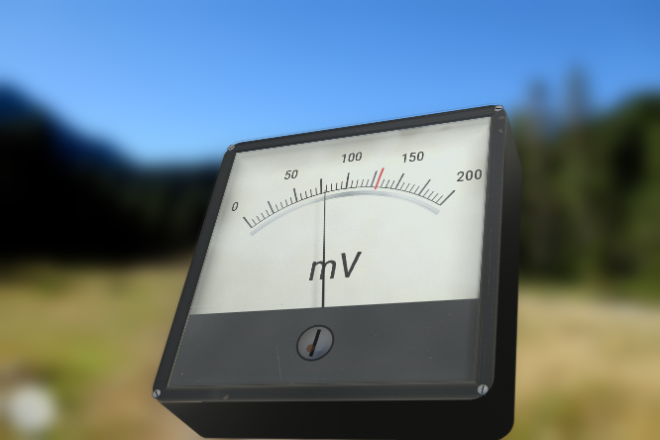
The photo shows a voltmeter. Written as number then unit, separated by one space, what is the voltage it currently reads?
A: 80 mV
